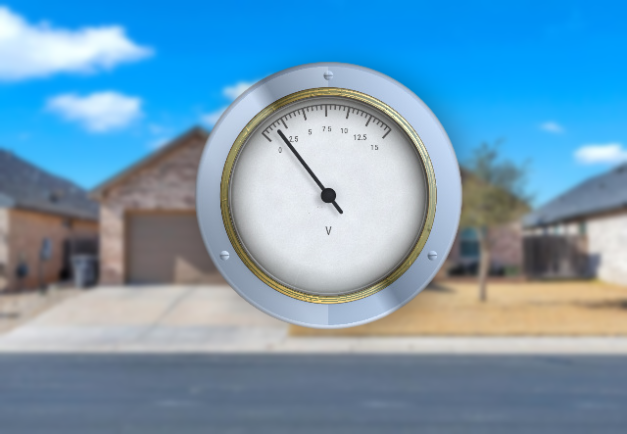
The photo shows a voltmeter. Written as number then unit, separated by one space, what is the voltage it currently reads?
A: 1.5 V
